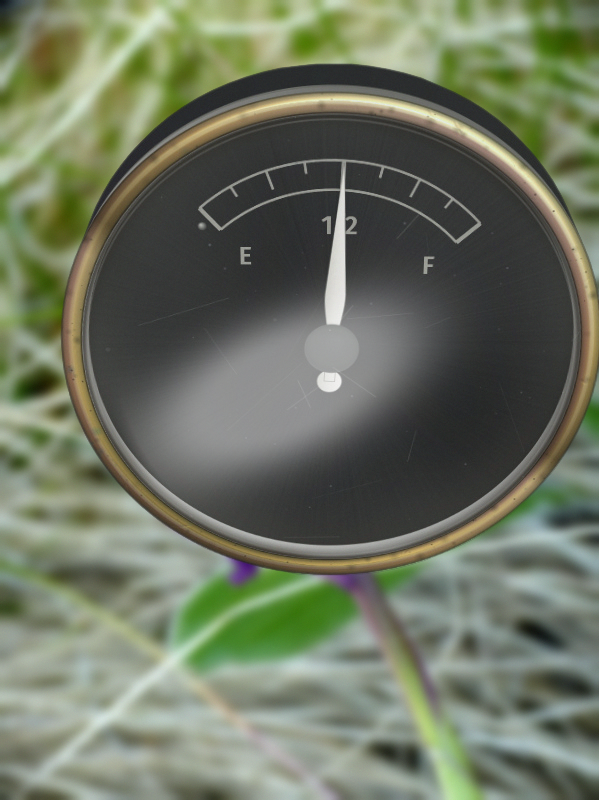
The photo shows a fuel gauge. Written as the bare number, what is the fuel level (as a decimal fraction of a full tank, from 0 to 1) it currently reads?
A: 0.5
